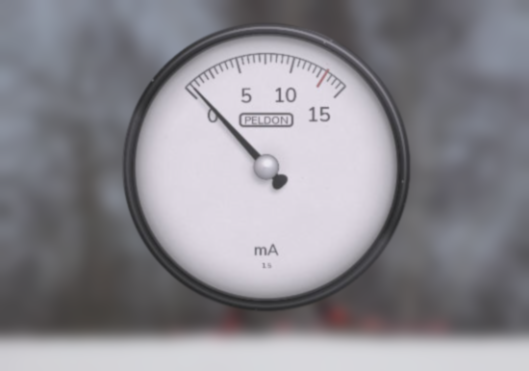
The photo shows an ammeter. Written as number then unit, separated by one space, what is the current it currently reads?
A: 0.5 mA
